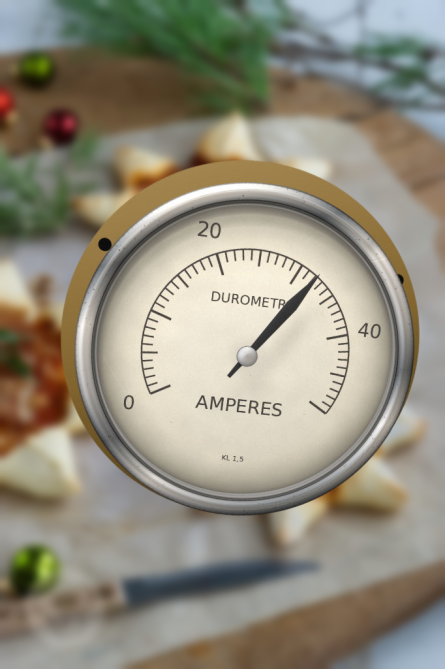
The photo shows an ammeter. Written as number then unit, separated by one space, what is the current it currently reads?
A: 32 A
